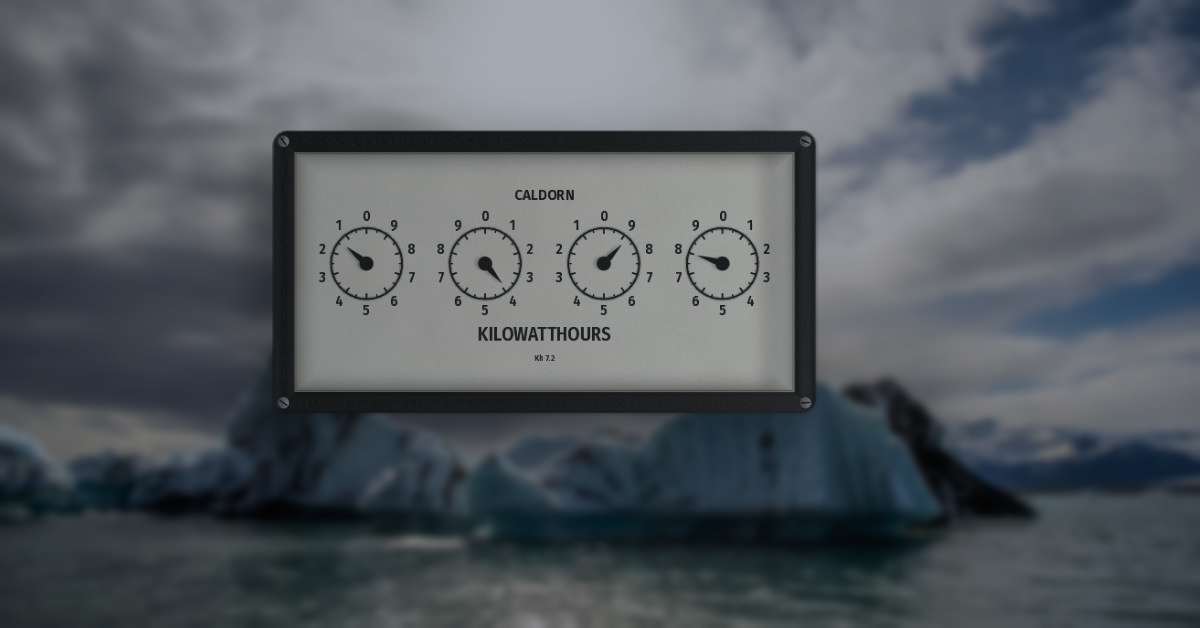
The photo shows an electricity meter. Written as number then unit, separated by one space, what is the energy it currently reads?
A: 1388 kWh
